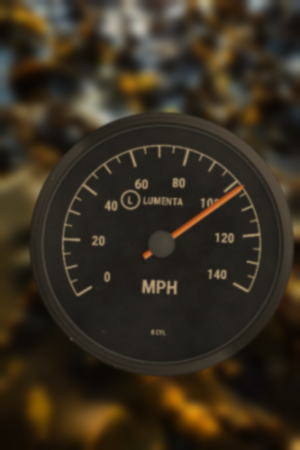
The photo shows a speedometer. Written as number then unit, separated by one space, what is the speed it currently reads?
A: 102.5 mph
